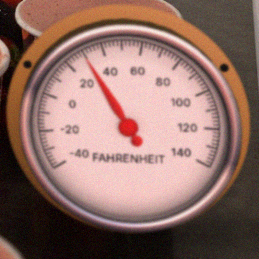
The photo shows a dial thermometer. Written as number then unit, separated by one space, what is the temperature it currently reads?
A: 30 °F
